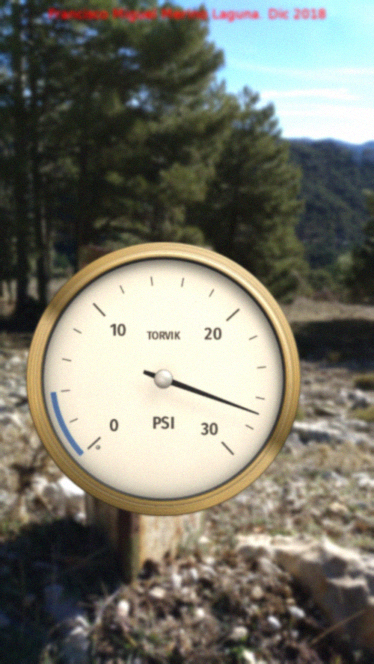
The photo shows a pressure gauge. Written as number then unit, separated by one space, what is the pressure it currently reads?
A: 27 psi
